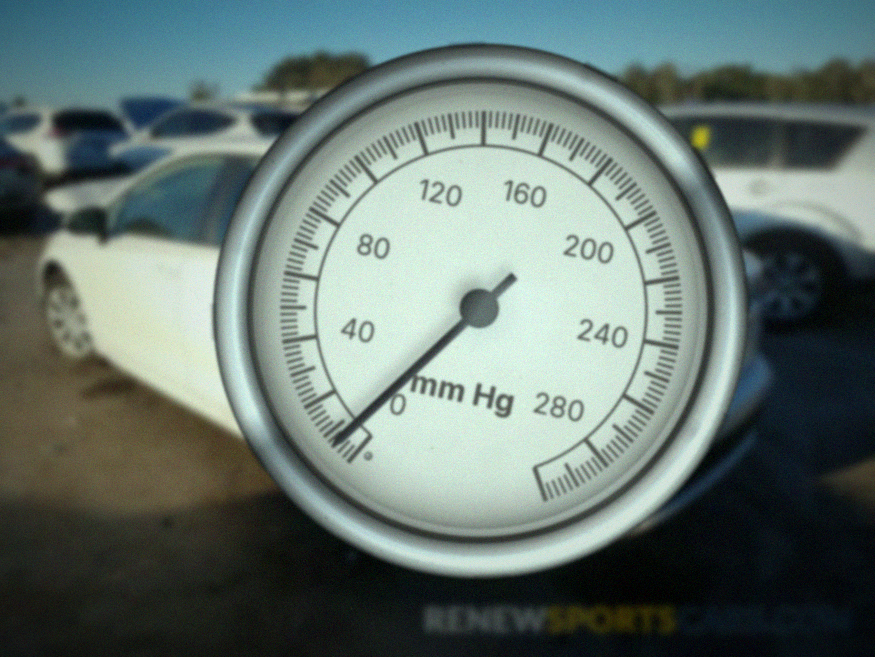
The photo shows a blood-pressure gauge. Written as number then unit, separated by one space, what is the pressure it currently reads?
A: 6 mmHg
